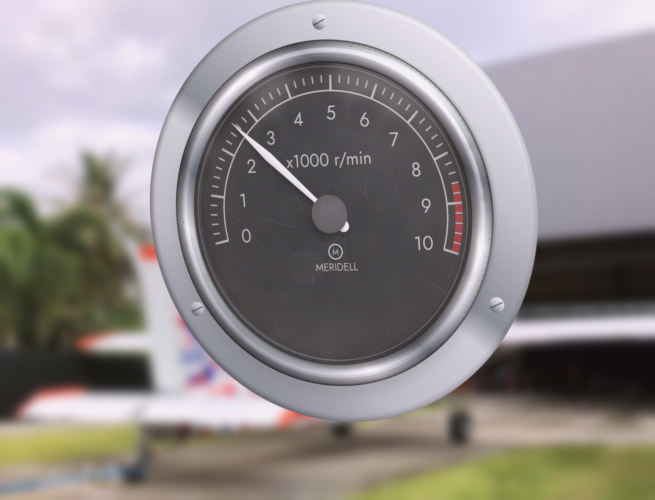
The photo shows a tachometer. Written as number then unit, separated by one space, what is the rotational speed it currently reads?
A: 2600 rpm
